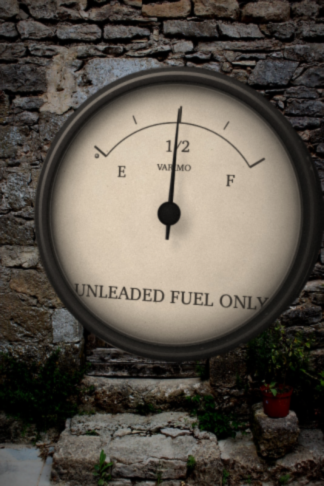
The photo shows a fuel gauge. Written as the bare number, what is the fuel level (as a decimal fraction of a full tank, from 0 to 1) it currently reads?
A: 0.5
